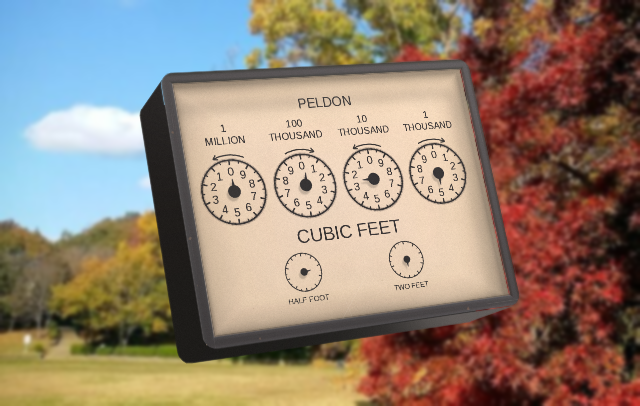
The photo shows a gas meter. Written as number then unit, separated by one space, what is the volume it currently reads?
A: 2500 ft³
